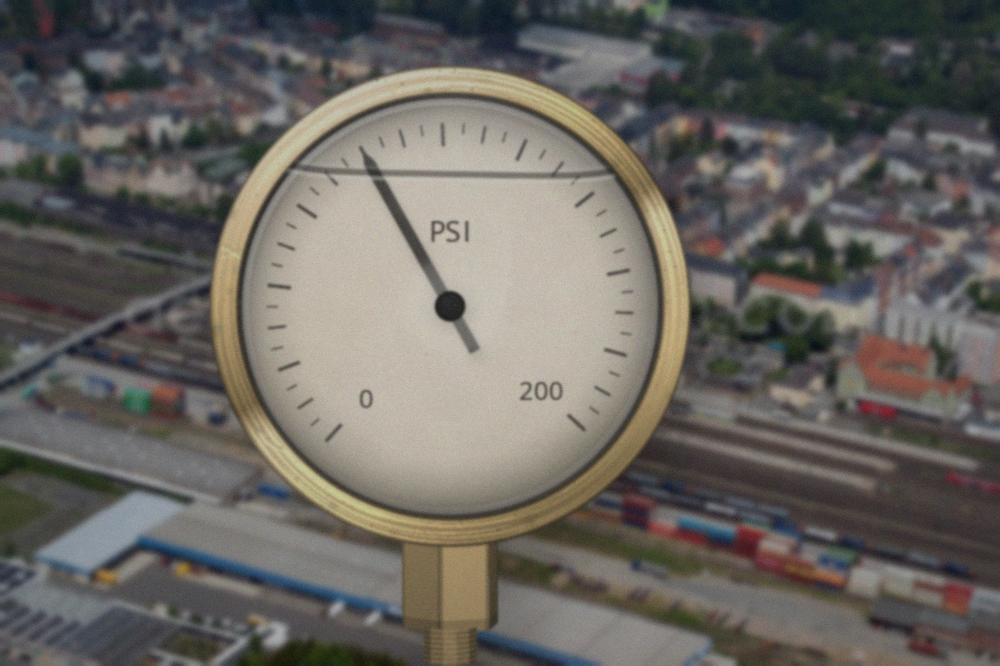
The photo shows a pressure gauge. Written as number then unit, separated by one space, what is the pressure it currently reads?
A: 80 psi
